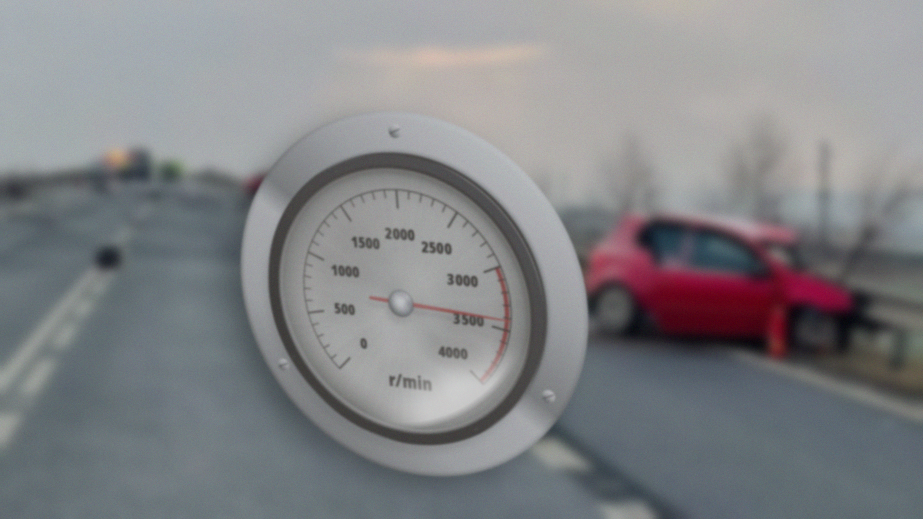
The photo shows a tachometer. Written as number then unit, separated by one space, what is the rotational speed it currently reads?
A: 3400 rpm
